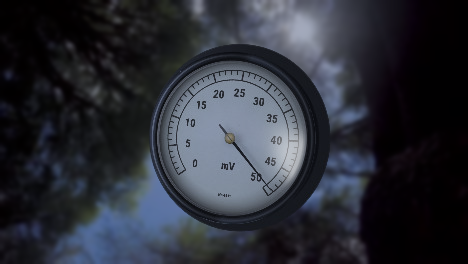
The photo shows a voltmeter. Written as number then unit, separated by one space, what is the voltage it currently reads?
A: 49 mV
